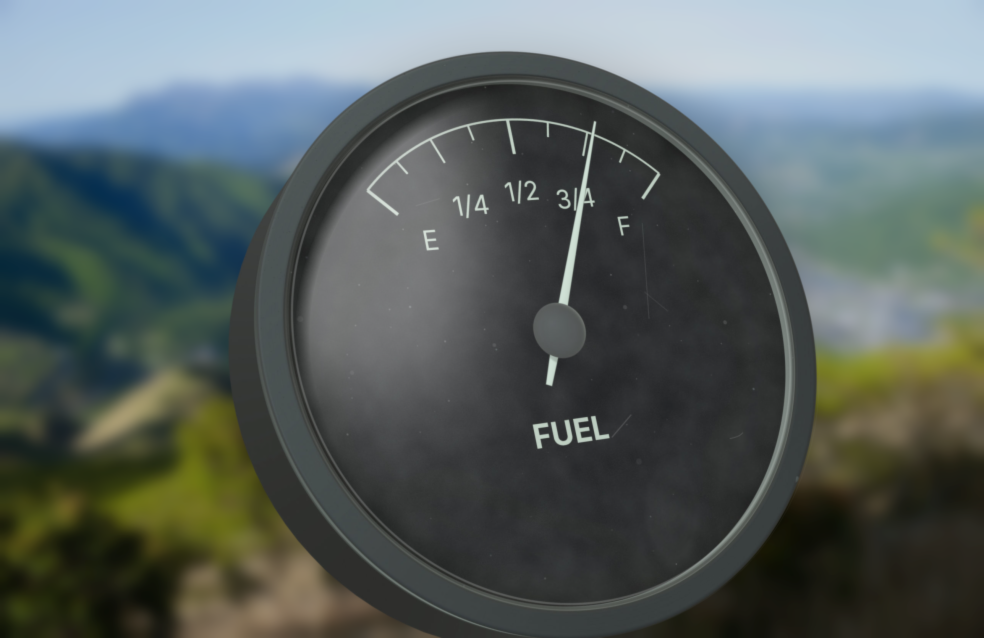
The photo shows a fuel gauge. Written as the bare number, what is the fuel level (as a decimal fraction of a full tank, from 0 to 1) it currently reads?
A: 0.75
